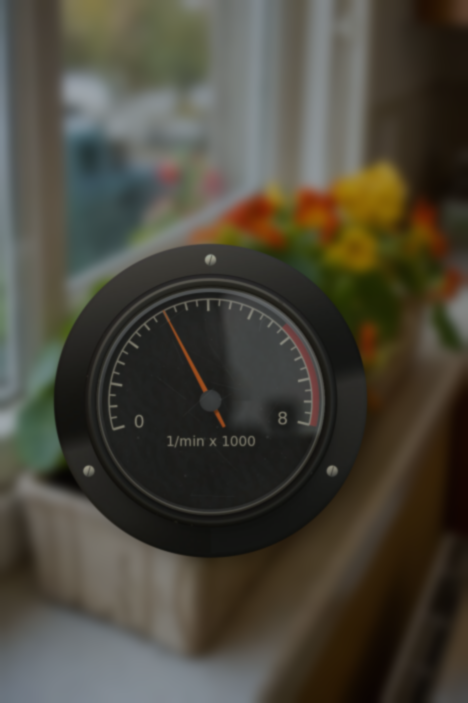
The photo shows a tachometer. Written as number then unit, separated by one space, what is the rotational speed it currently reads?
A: 3000 rpm
